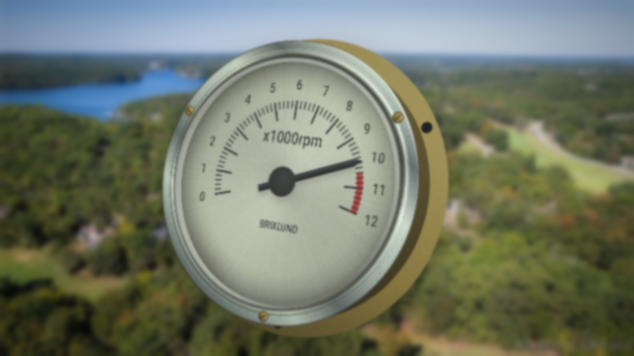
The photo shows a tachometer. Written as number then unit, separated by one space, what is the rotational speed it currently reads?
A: 10000 rpm
